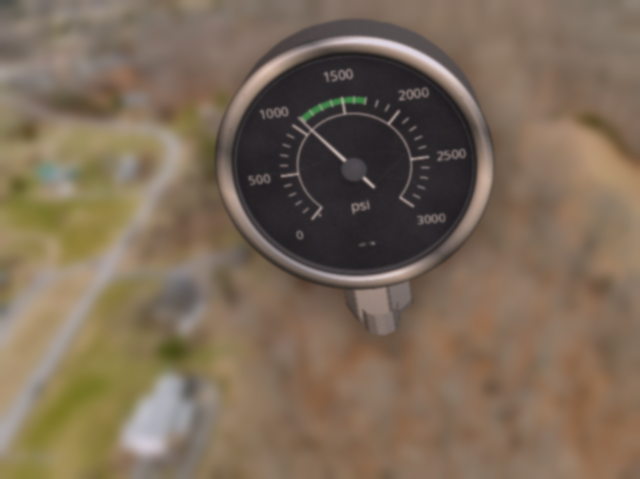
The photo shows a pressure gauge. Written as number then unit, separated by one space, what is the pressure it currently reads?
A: 1100 psi
